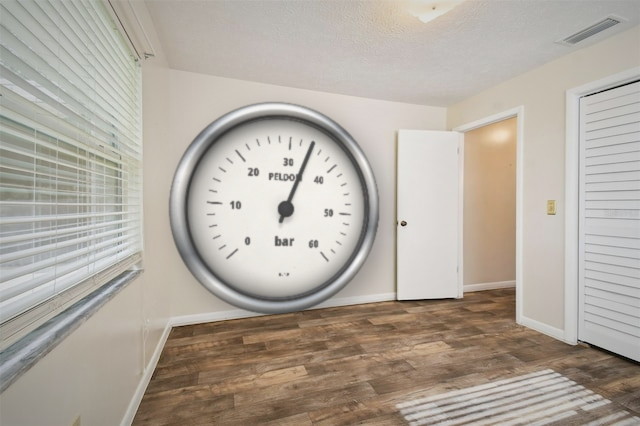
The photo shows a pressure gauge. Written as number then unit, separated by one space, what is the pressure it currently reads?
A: 34 bar
